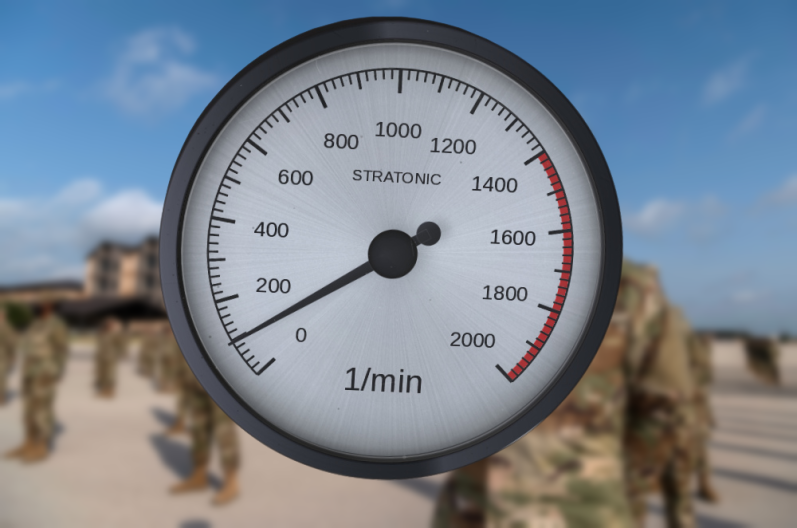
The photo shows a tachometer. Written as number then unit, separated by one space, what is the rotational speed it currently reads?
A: 100 rpm
